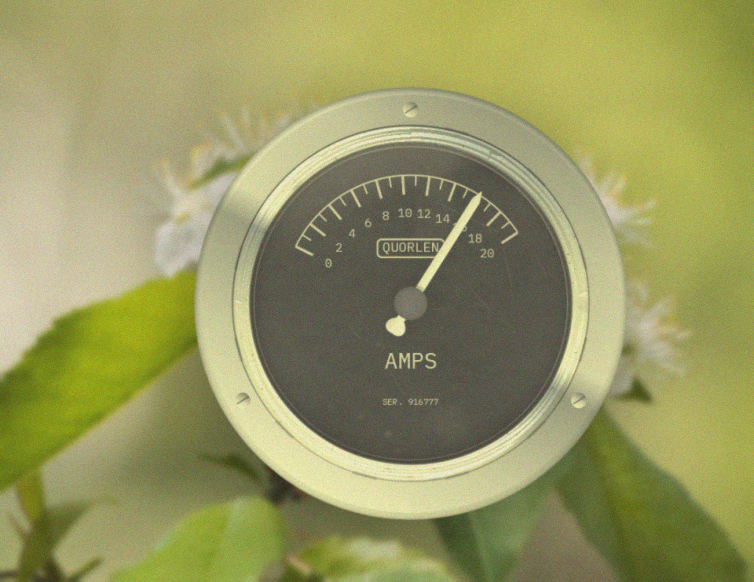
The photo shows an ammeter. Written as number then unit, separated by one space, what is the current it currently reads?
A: 16 A
